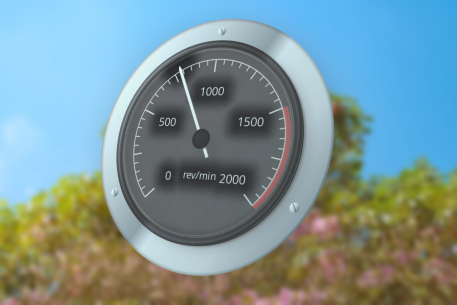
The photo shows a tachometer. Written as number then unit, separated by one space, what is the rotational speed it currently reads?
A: 800 rpm
